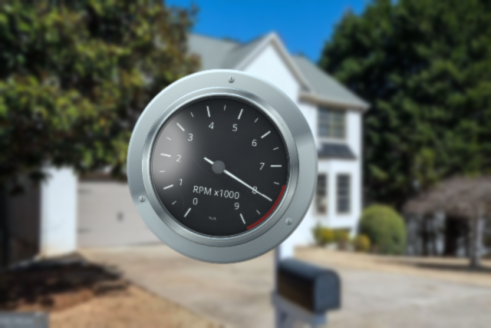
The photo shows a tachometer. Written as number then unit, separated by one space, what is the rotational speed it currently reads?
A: 8000 rpm
